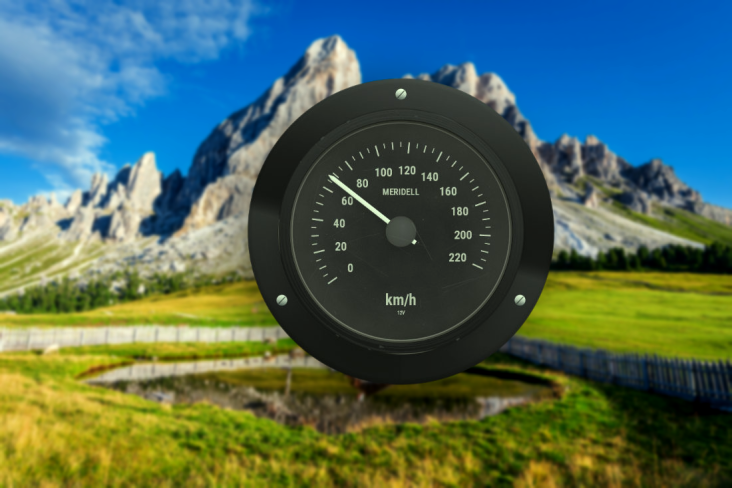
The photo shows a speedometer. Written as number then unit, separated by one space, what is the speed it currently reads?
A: 67.5 km/h
